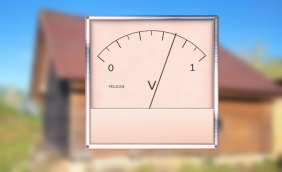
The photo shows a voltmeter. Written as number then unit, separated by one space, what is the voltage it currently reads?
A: 0.7 V
